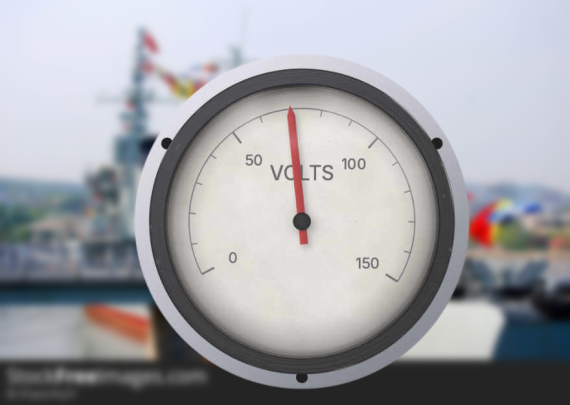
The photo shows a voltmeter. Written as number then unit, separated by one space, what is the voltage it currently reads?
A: 70 V
